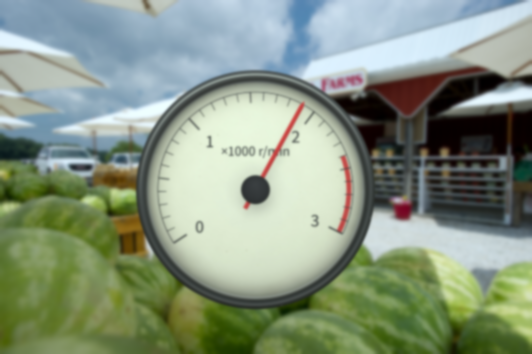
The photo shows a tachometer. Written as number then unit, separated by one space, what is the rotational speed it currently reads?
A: 1900 rpm
